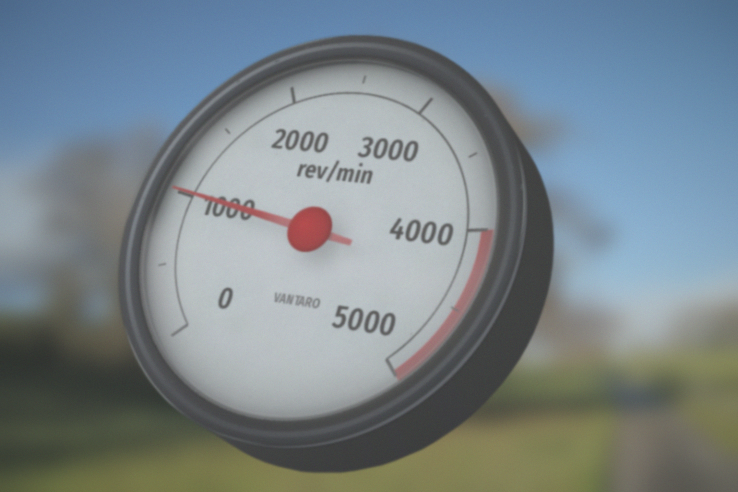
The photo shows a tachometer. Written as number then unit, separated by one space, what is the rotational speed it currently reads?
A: 1000 rpm
